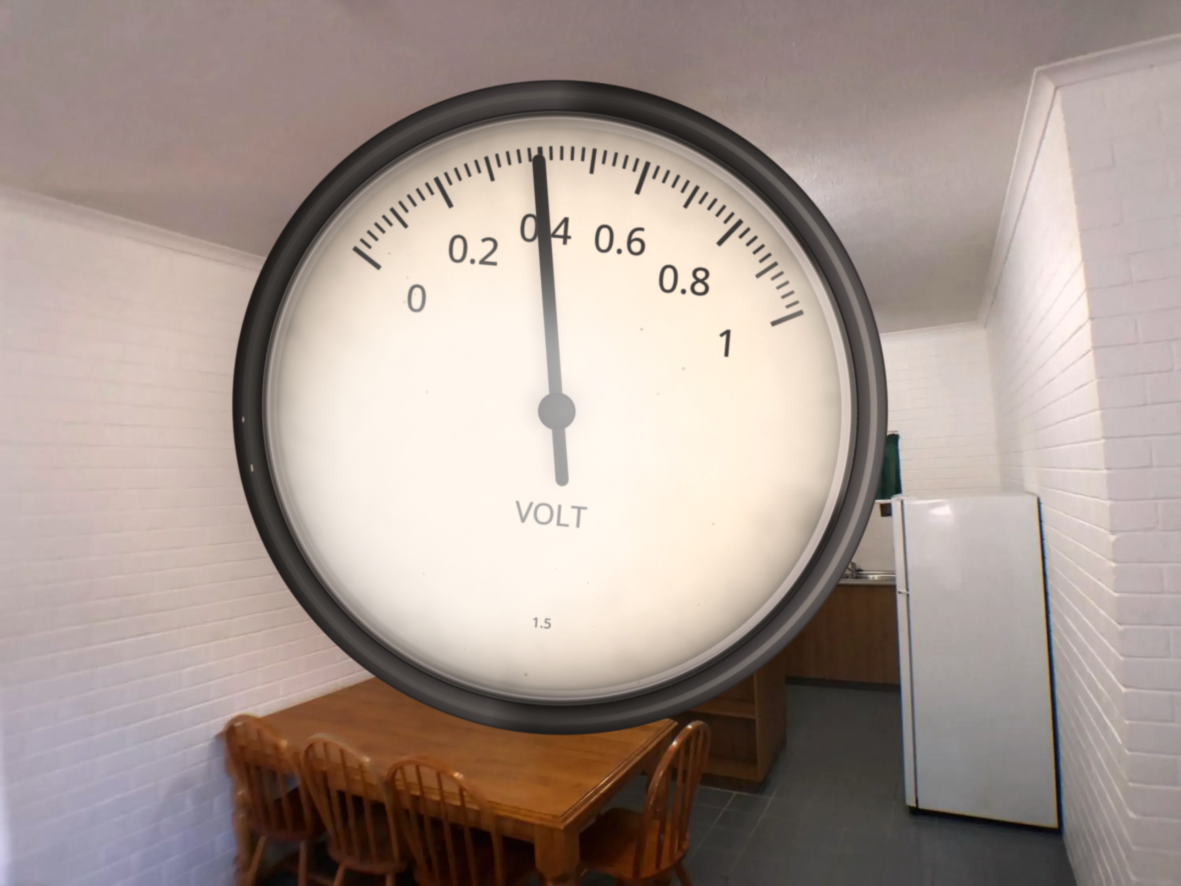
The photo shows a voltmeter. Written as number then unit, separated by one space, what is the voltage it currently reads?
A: 0.4 V
